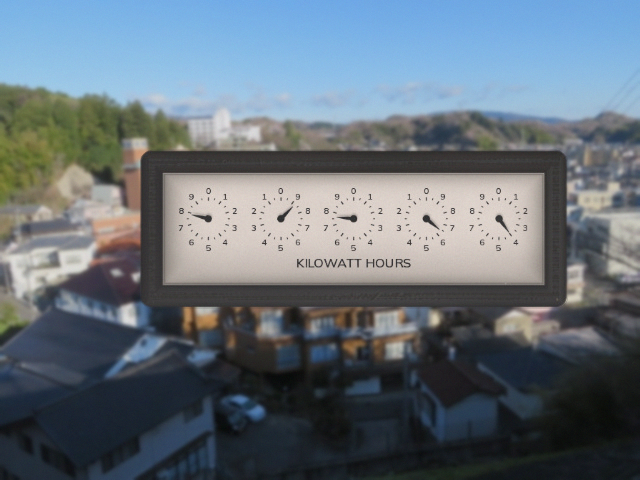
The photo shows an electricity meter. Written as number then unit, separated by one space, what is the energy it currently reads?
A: 78764 kWh
